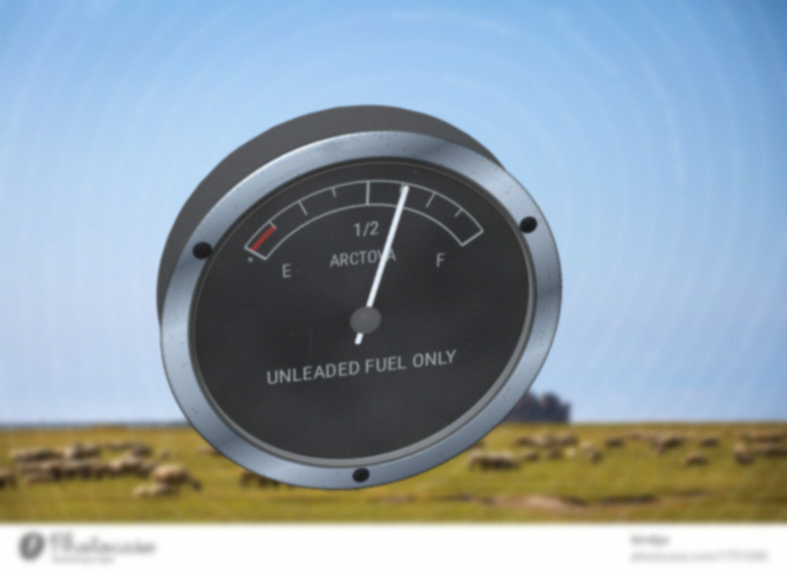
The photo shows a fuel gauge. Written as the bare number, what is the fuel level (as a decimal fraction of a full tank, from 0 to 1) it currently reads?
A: 0.625
